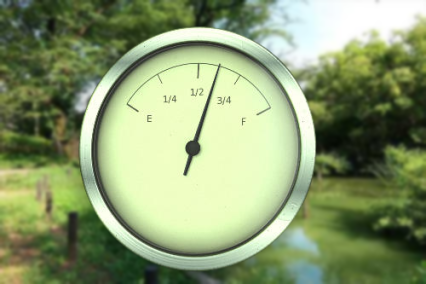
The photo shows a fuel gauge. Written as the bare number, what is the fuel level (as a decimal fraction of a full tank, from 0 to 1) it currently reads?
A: 0.625
